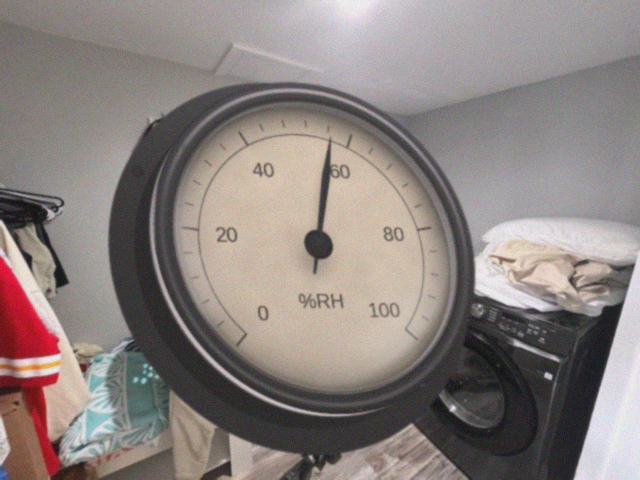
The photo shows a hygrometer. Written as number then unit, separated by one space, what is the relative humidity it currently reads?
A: 56 %
